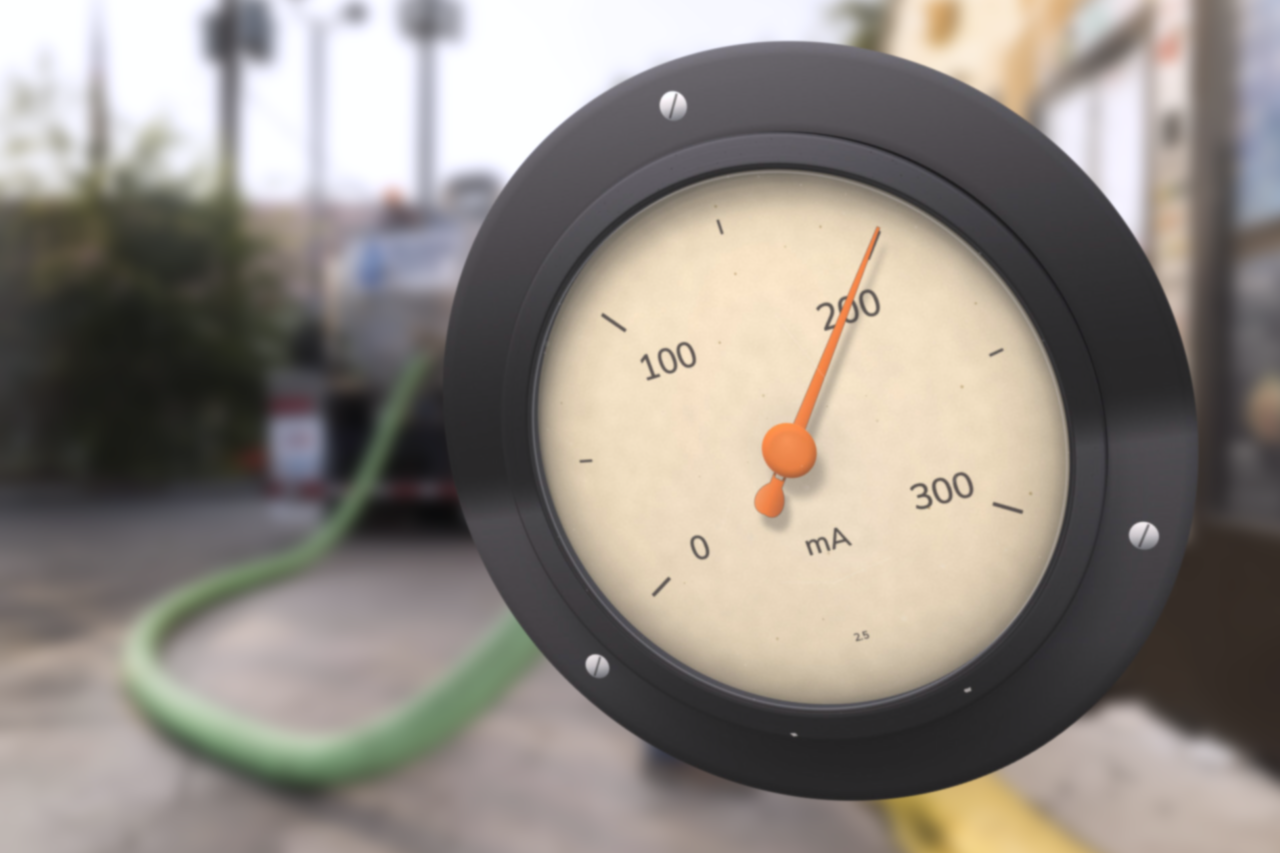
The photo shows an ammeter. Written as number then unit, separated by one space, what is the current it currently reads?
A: 200 mA
